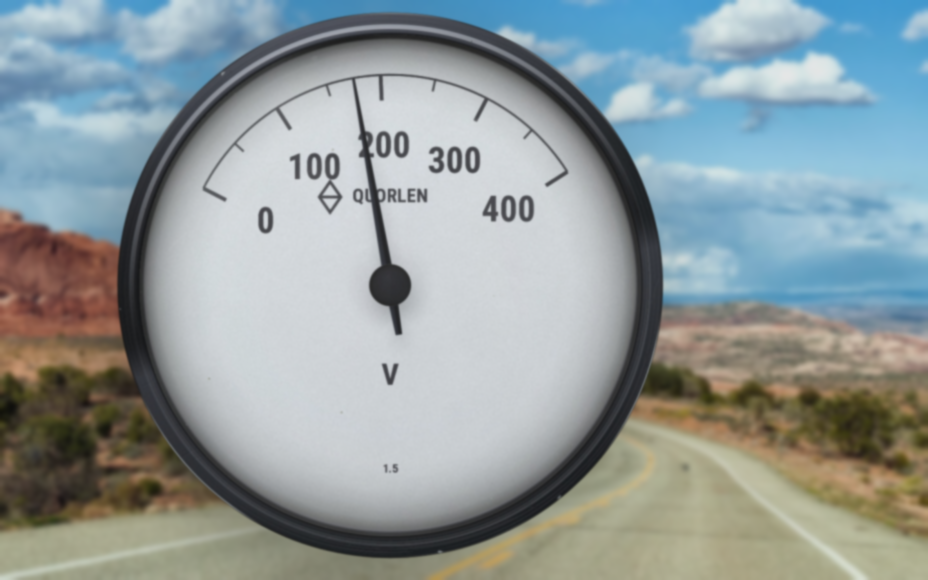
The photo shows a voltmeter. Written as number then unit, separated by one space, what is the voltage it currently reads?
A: 175 V
